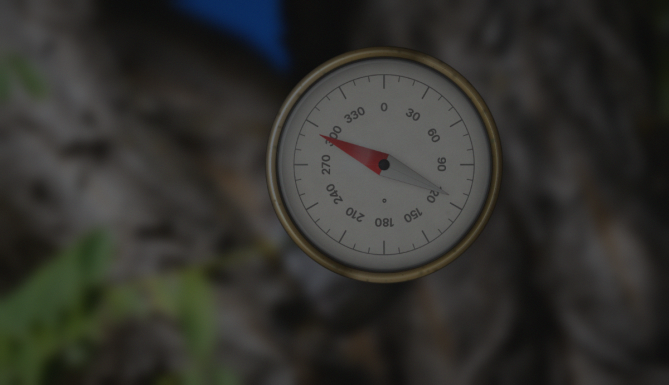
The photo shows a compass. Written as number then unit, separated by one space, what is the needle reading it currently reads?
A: 295 °
